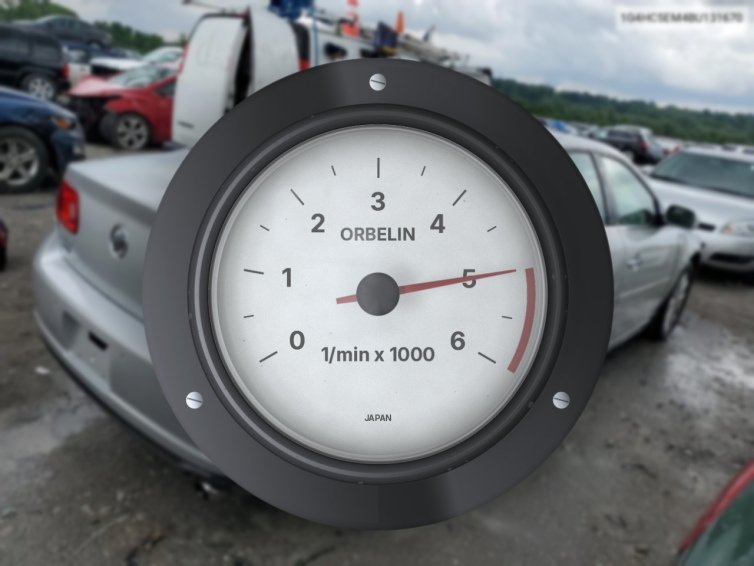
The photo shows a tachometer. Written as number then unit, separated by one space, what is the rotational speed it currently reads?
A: 5000 rpm
